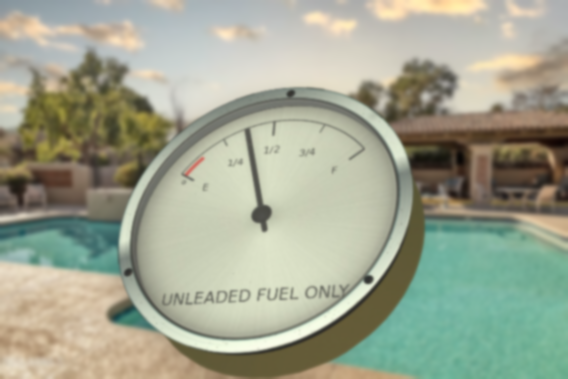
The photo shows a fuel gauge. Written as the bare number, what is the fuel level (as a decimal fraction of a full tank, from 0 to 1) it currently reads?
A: 0.375
